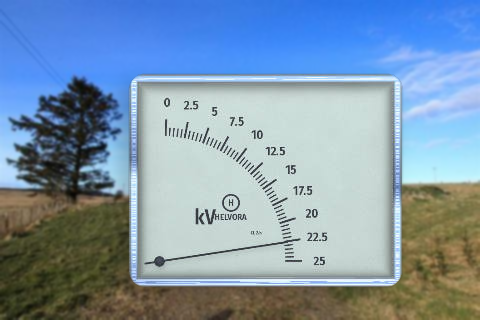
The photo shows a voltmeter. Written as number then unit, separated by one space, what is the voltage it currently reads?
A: 22.5 kV
